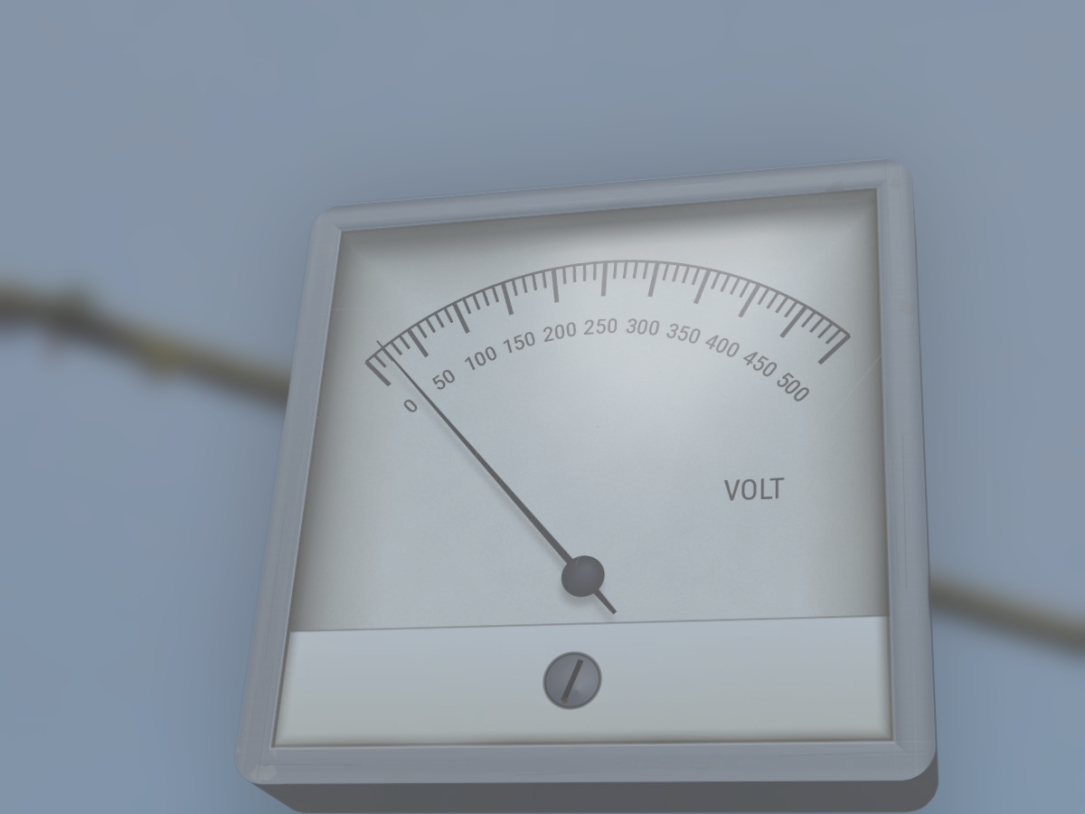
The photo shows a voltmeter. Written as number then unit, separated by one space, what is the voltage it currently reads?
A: 20 V
